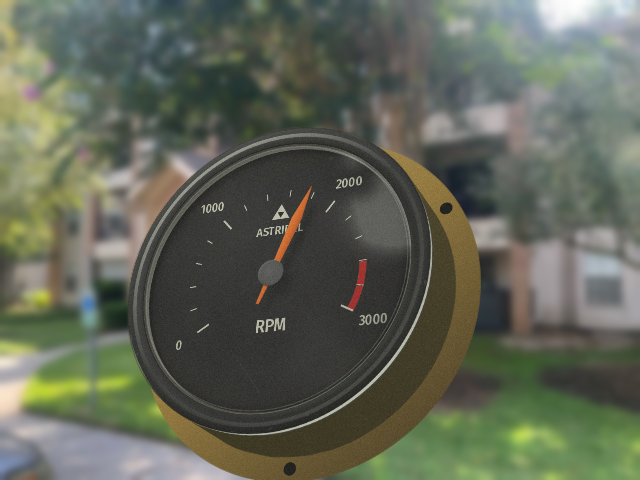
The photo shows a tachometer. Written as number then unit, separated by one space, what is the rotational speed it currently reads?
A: 1800 rpm
